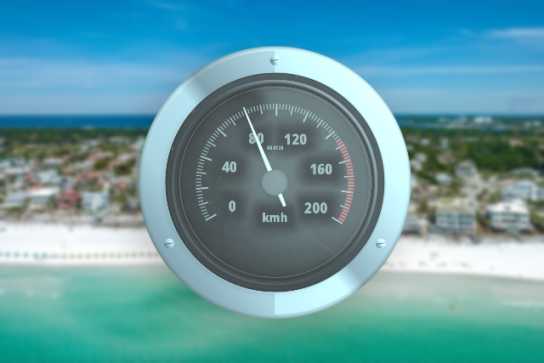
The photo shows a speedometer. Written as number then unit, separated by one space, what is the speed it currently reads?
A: 80 km/h
